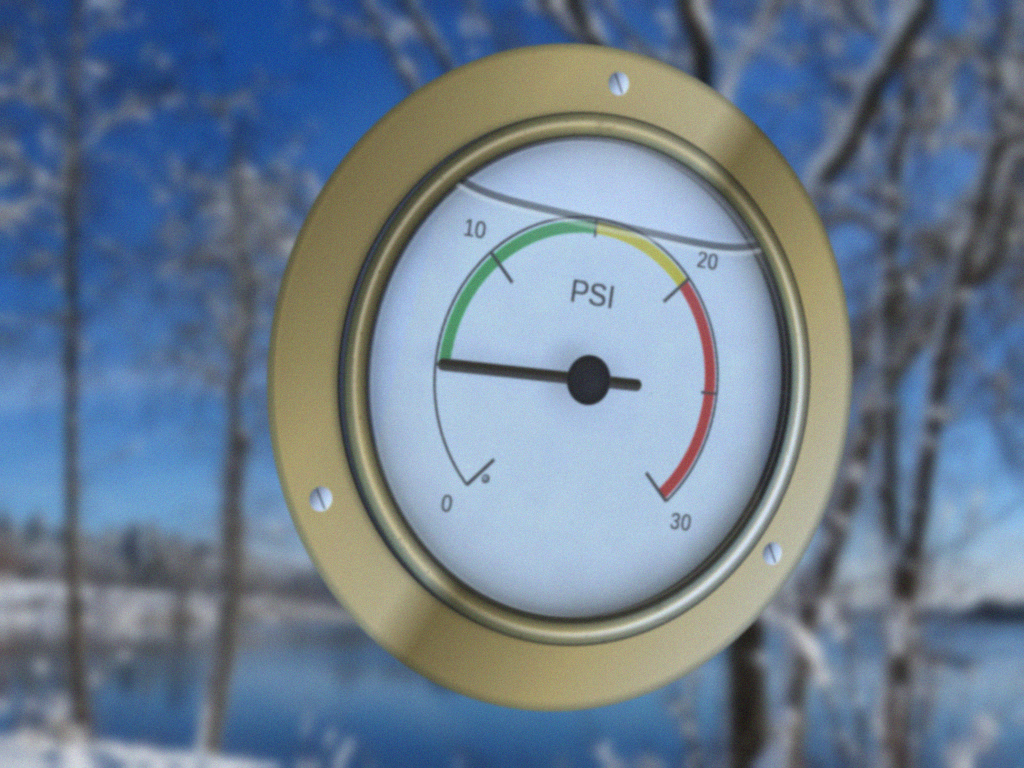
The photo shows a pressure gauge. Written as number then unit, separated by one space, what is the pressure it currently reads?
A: 5 psi
